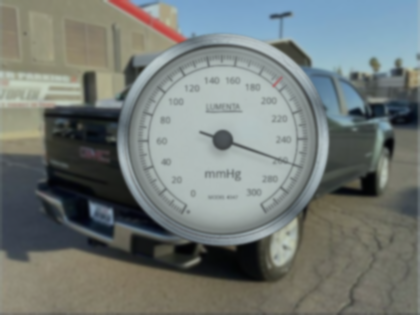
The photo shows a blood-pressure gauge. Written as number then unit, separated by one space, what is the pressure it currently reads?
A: 260 mmHg
